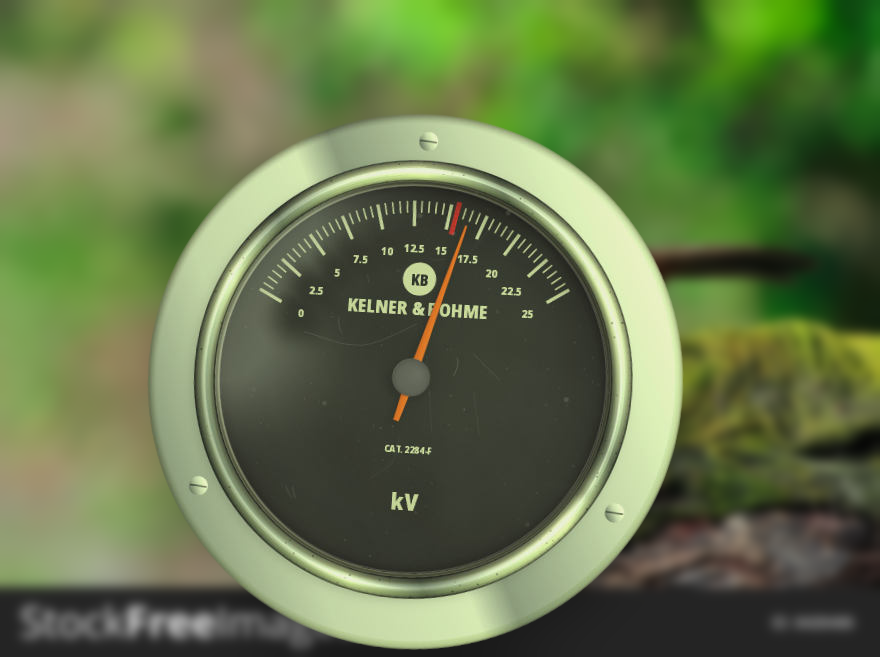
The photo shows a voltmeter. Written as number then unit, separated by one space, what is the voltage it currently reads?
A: 16.5 kV
